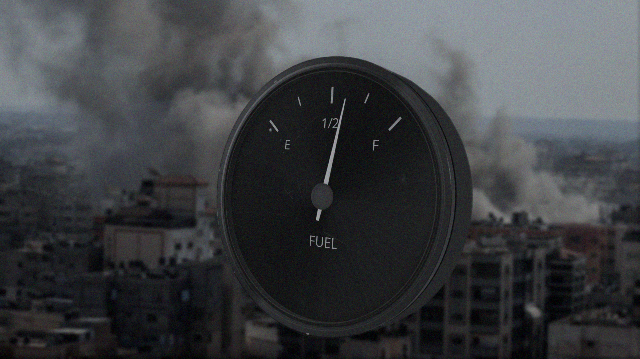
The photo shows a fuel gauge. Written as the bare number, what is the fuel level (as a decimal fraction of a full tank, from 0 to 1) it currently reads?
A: 0.625
